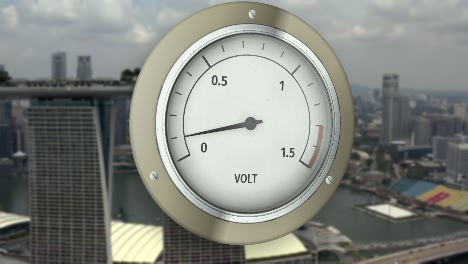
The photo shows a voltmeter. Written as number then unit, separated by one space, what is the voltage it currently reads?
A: 0.1 V
